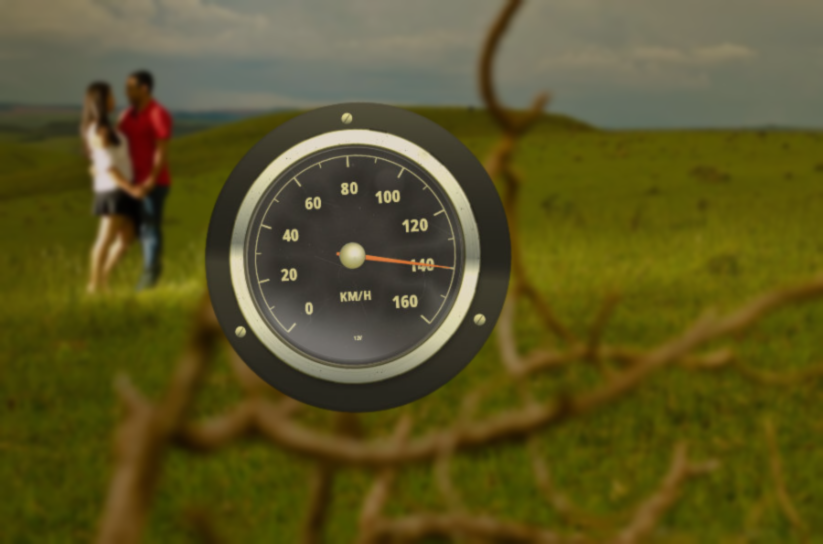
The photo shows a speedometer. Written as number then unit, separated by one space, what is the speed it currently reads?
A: 140 km/h
